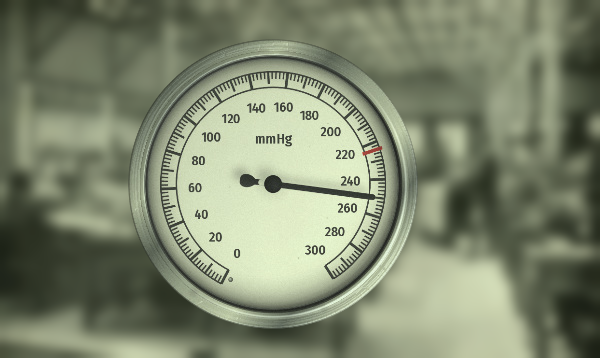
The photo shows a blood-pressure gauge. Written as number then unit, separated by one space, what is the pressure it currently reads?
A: 250 mmHg
